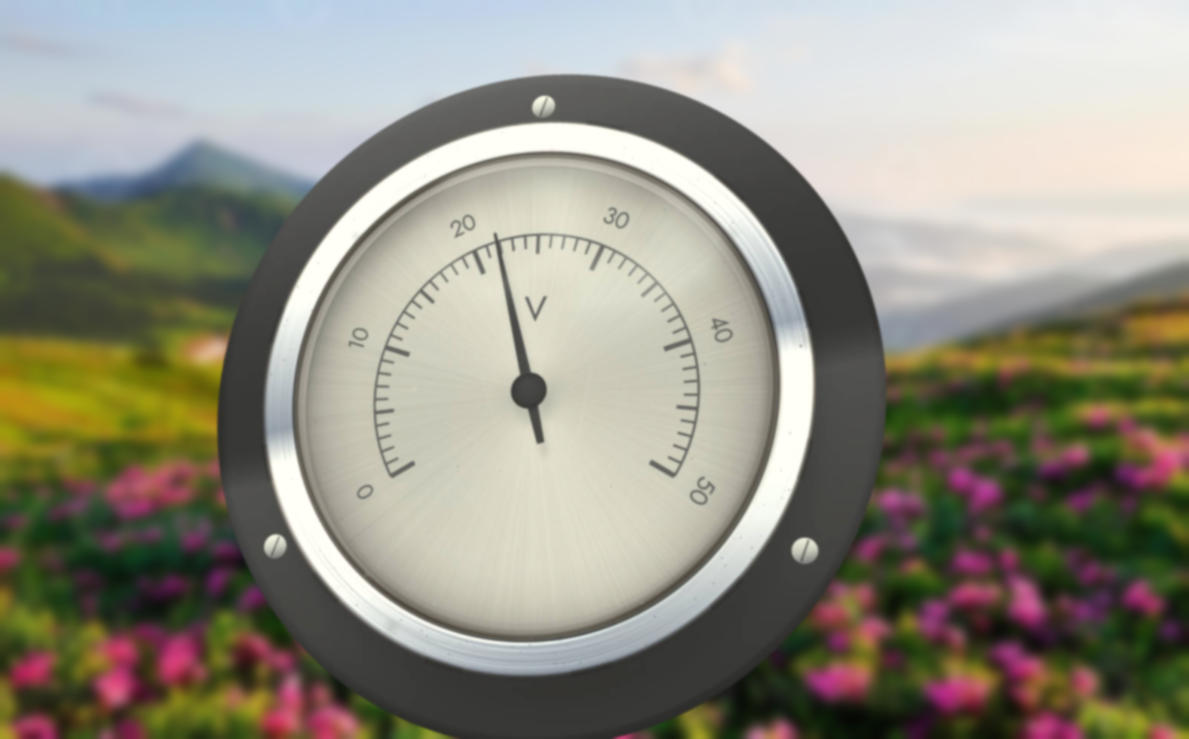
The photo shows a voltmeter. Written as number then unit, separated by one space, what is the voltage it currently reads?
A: 22 V
